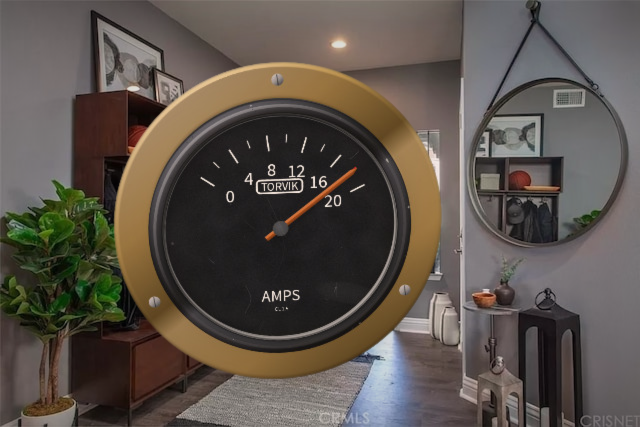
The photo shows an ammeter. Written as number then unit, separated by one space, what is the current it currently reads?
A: 18 A
